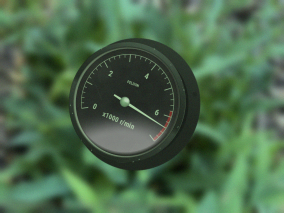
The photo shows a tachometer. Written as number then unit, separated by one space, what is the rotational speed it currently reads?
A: 6400 rpm
